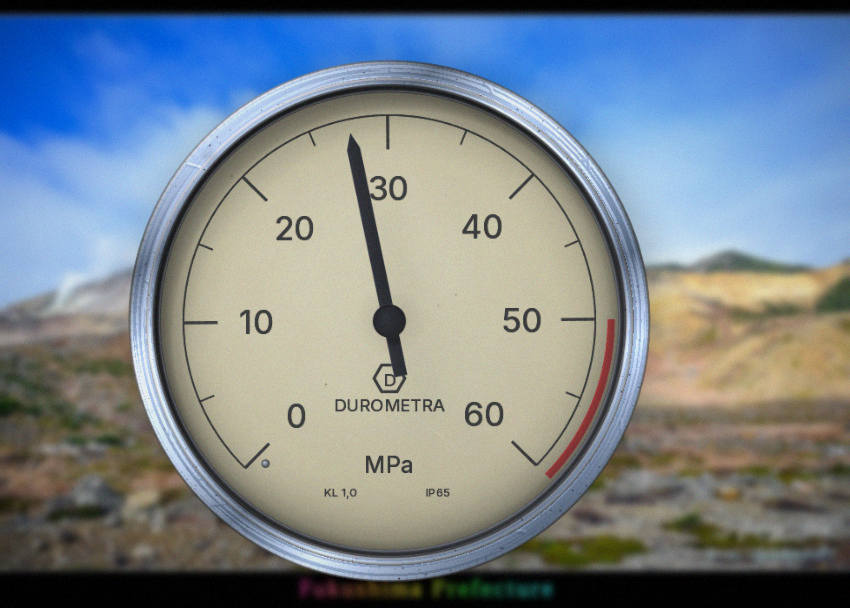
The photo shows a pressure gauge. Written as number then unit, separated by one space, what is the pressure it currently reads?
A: 27.5 MPa
